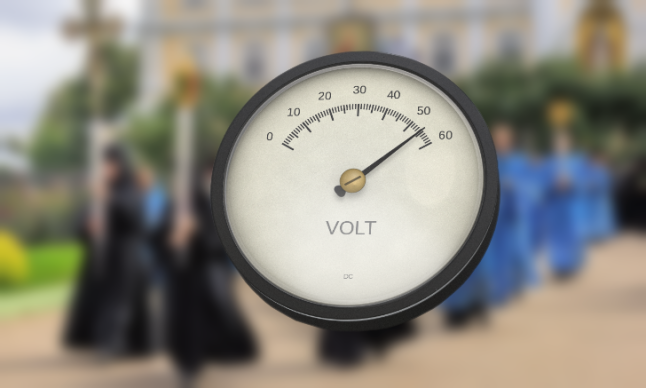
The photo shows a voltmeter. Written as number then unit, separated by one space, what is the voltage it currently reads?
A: 55 V
